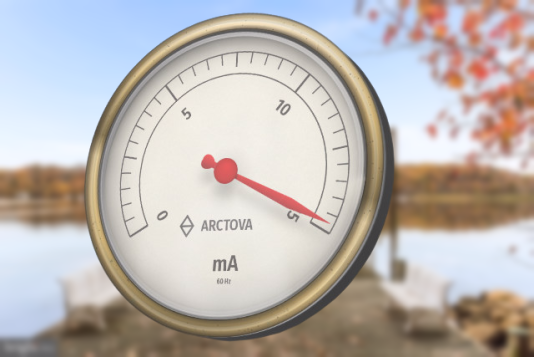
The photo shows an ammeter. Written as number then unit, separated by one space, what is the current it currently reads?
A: 14.75 mA
